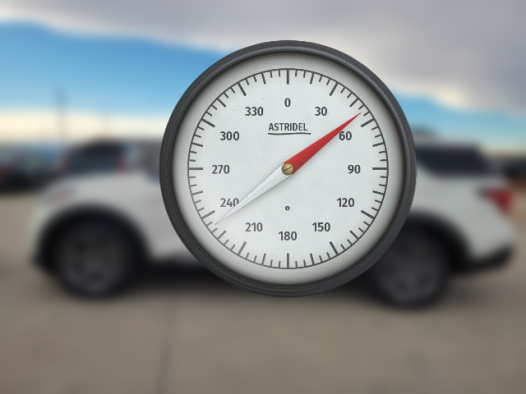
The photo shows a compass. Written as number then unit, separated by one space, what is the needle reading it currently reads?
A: 52.5 °
